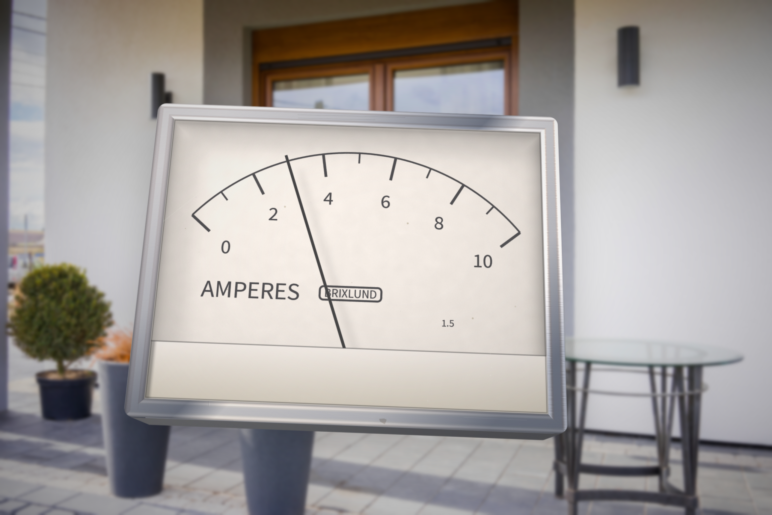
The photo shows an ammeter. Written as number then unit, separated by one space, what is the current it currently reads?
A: 3 A
